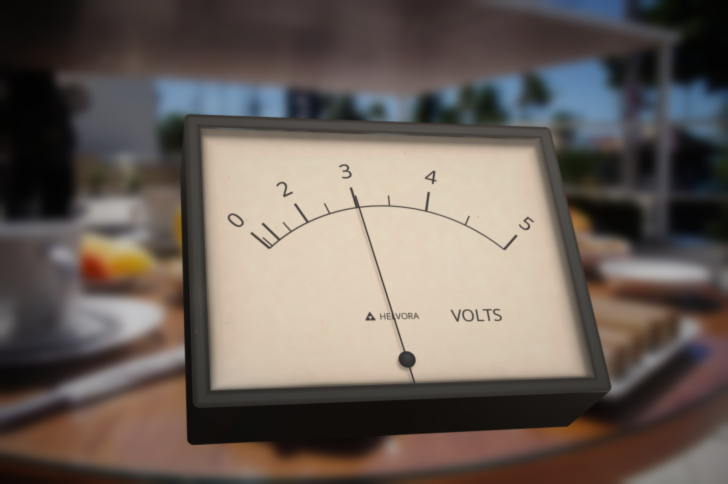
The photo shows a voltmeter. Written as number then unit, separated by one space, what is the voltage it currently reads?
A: 3 V
